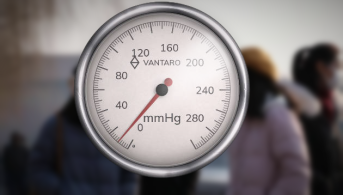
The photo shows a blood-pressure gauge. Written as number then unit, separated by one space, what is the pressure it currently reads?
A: 10 mmHg
